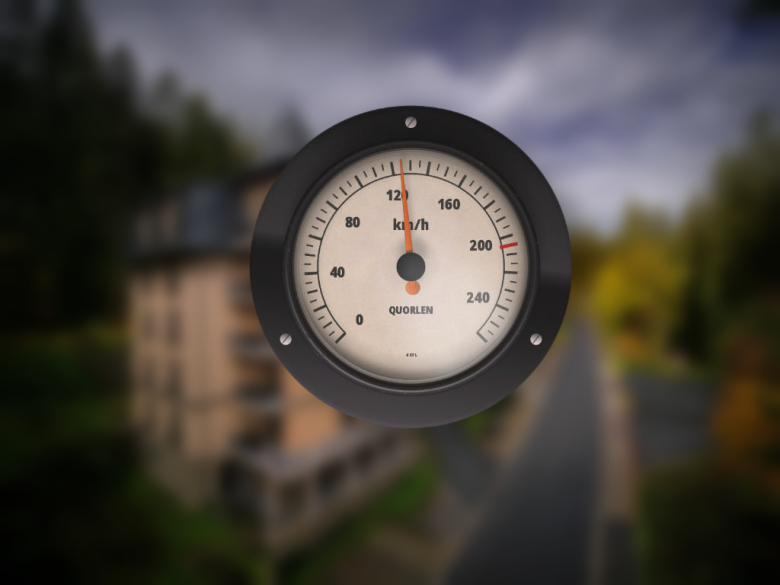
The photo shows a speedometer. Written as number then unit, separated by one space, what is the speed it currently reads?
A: 125 km/h
